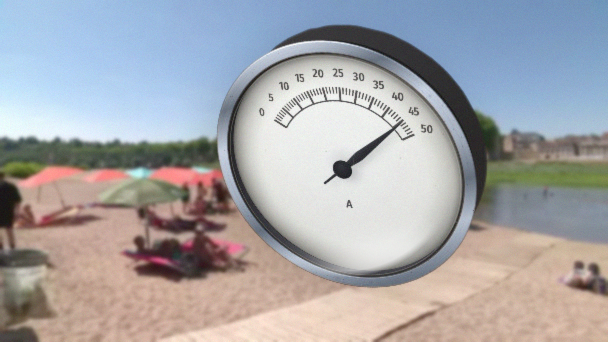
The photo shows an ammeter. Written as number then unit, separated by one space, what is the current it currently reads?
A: 45 A
